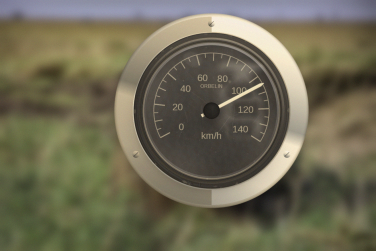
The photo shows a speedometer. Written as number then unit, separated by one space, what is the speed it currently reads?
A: 105 km/h
